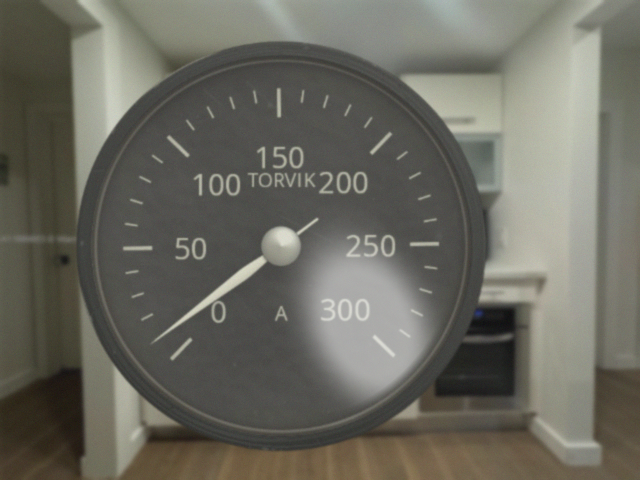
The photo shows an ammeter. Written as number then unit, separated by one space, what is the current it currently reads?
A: 10 A
